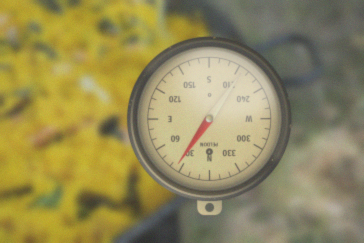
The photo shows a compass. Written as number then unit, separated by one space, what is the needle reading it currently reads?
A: 35 °
